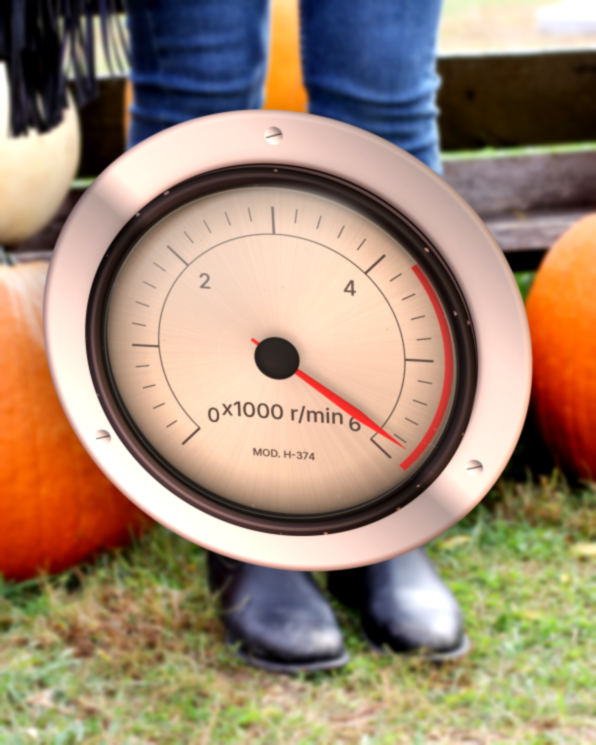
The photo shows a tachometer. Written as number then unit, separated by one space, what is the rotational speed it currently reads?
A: 5800 rpm
